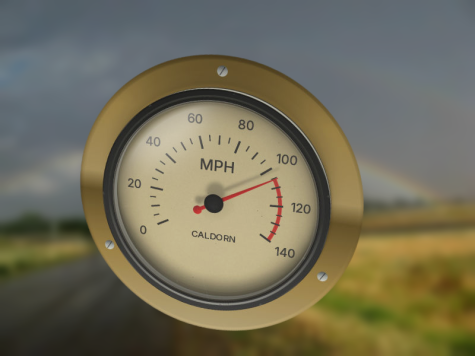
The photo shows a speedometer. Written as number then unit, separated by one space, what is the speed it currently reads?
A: 105 mph
